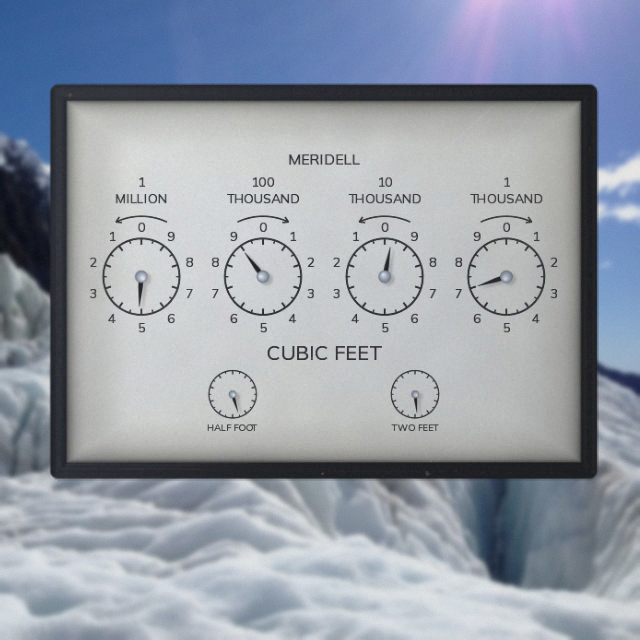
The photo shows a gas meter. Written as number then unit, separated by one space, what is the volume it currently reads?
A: 489700 ft³
